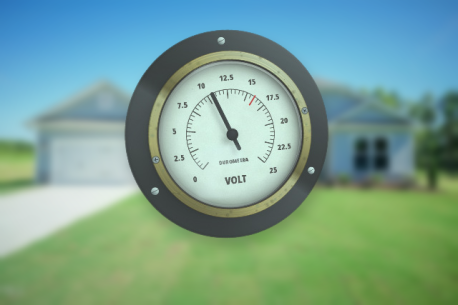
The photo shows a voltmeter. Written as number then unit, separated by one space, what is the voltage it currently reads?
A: 10.5 V
